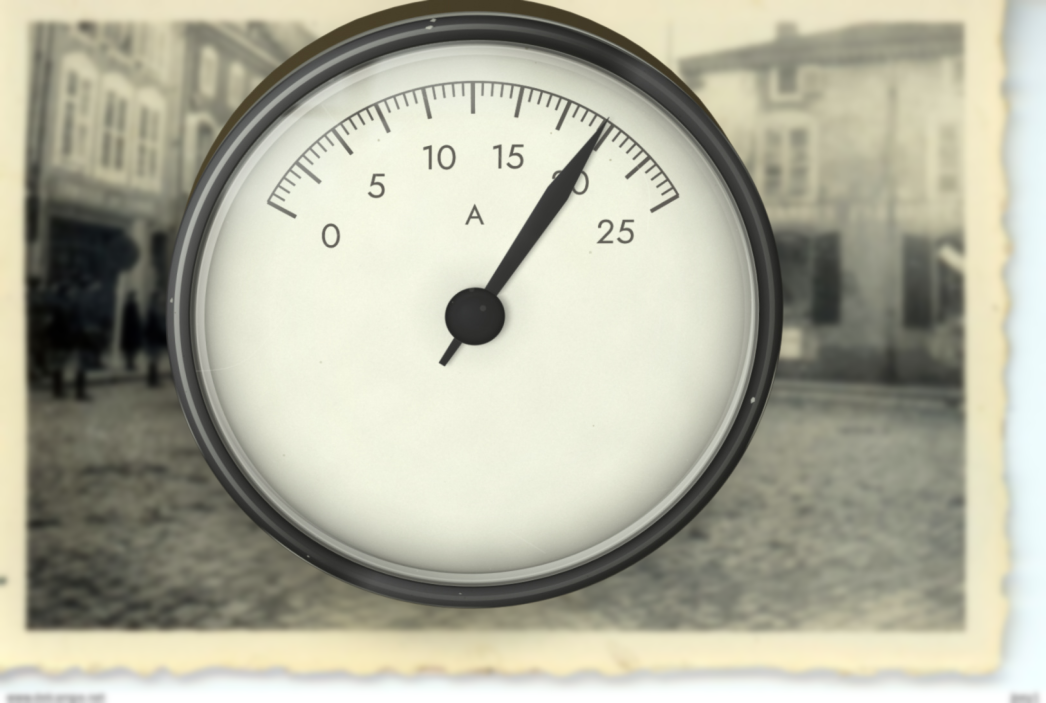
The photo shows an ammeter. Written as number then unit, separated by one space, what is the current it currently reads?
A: 19.5 A
